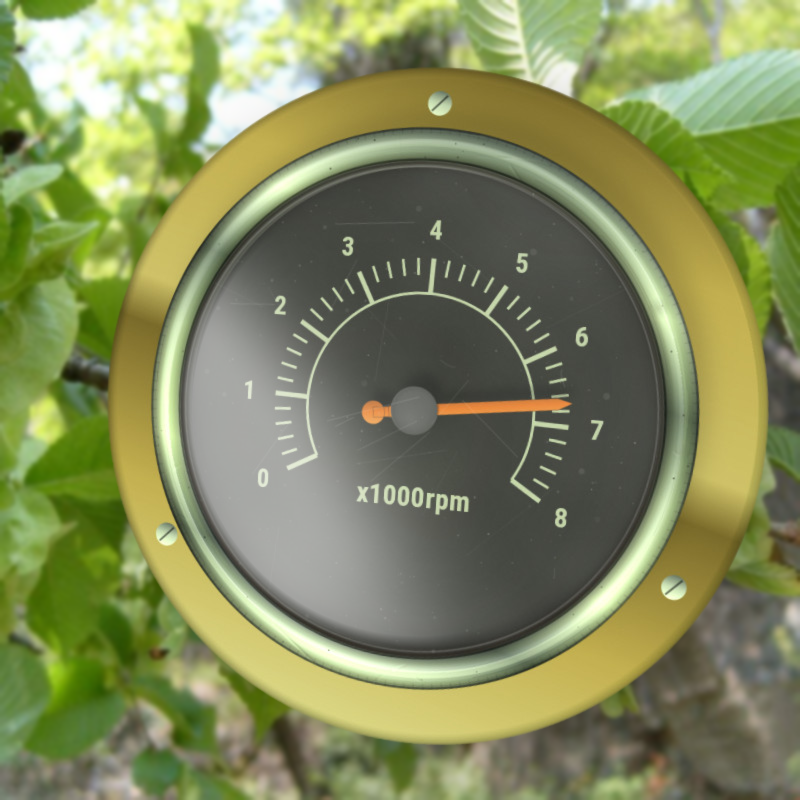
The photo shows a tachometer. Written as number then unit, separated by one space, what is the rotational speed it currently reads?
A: 6700 rpm
